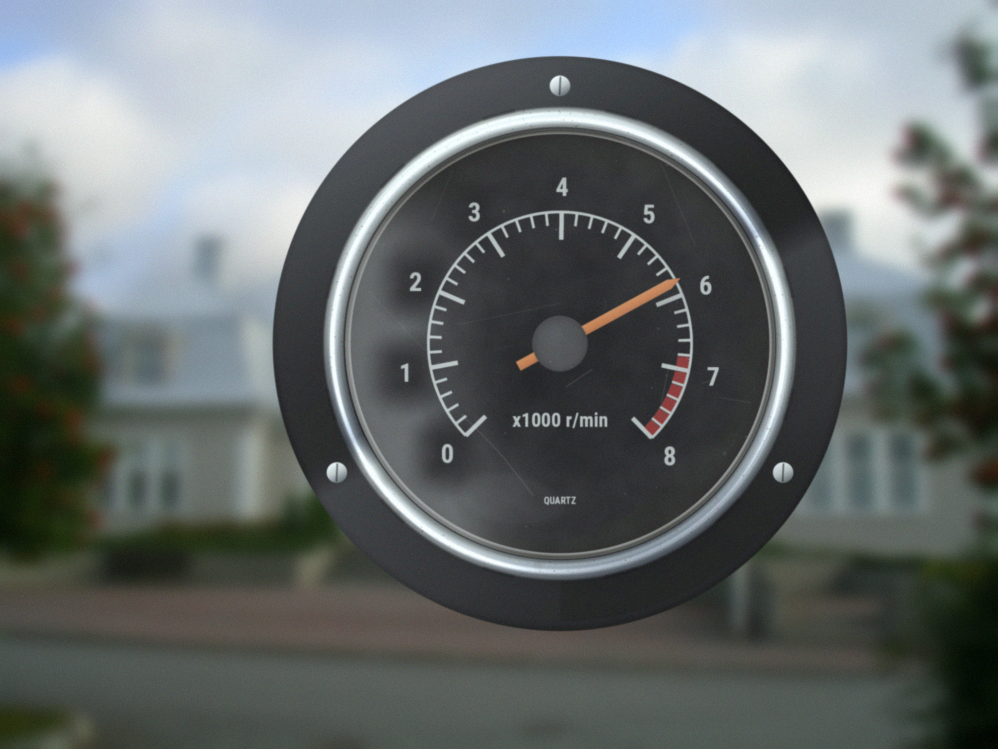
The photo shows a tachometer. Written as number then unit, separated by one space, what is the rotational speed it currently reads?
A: 5800 rpm
